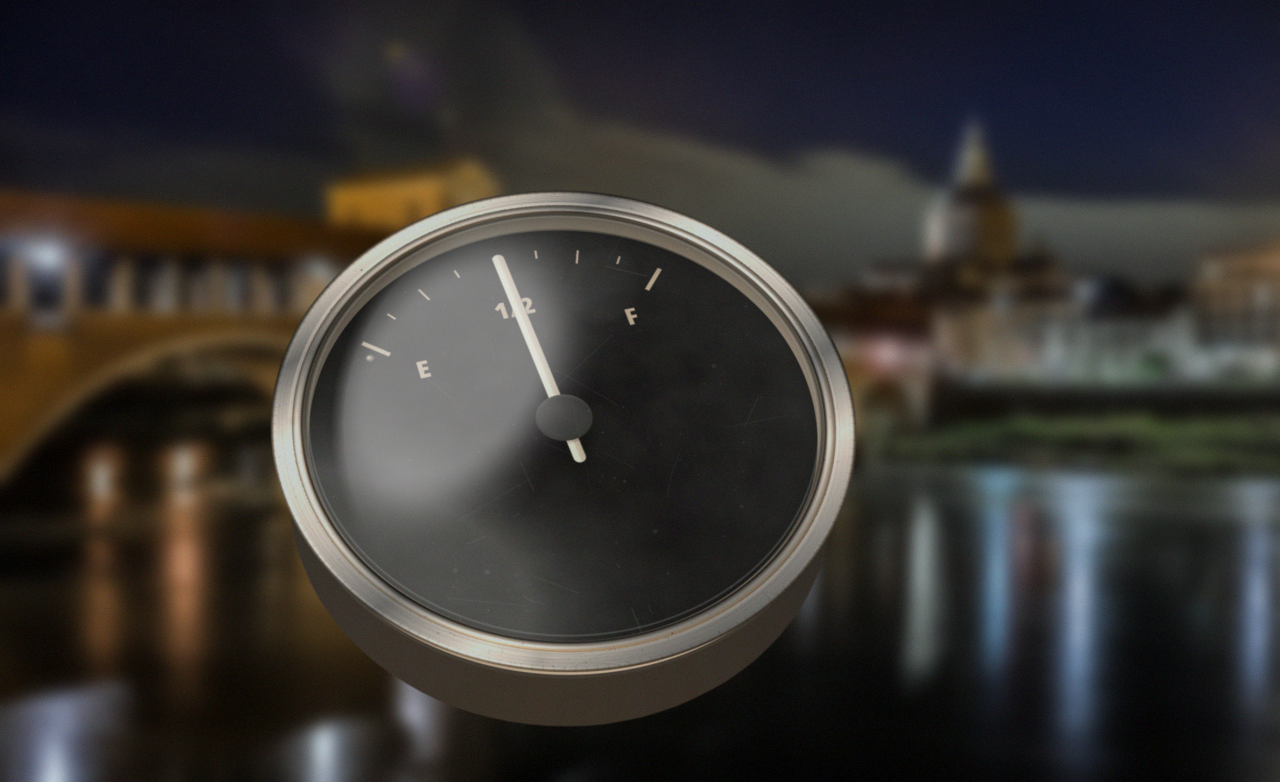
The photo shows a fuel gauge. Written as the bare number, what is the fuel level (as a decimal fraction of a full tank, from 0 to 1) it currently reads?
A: 0.5
